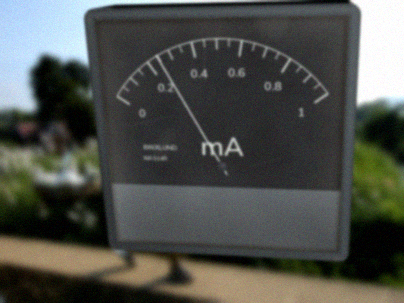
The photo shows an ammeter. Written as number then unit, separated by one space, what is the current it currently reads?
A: 0.25 mA
